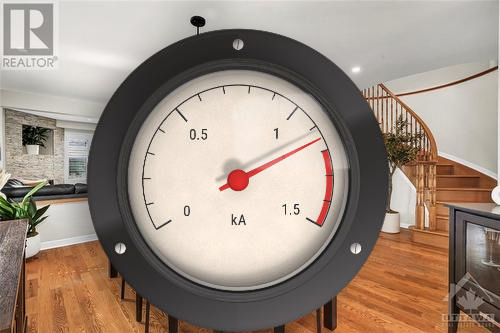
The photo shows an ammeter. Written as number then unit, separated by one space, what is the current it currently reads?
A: 1.15 kA
